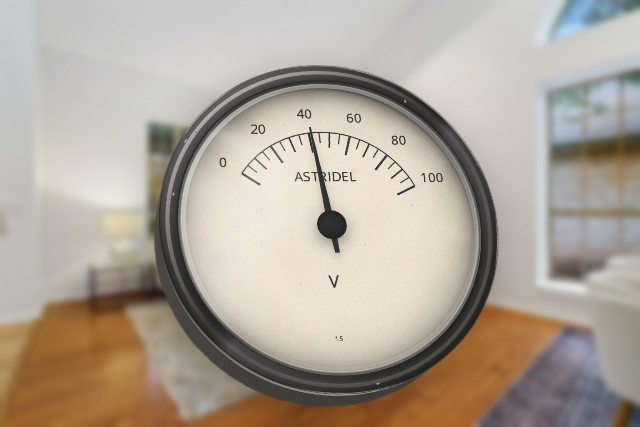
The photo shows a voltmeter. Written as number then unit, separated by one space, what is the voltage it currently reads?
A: 40 V
